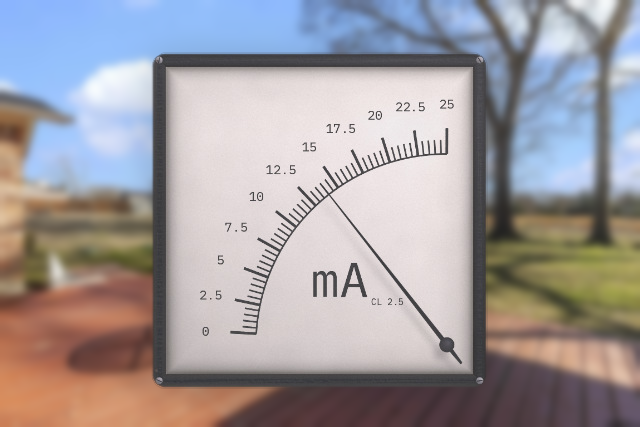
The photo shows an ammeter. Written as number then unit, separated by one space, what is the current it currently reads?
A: 14 mA
